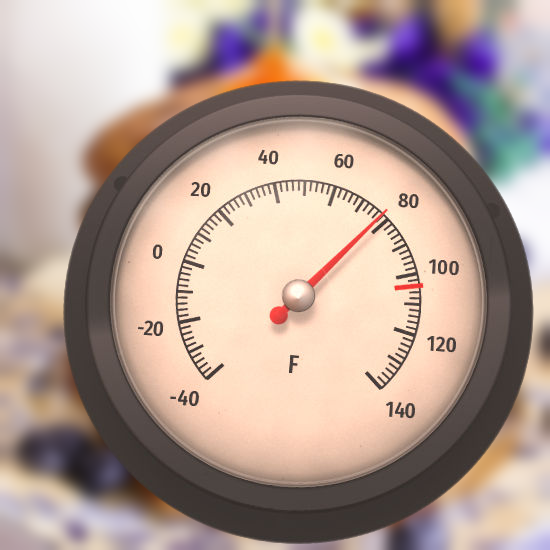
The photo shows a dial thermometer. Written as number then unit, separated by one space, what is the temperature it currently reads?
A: 78 °F
